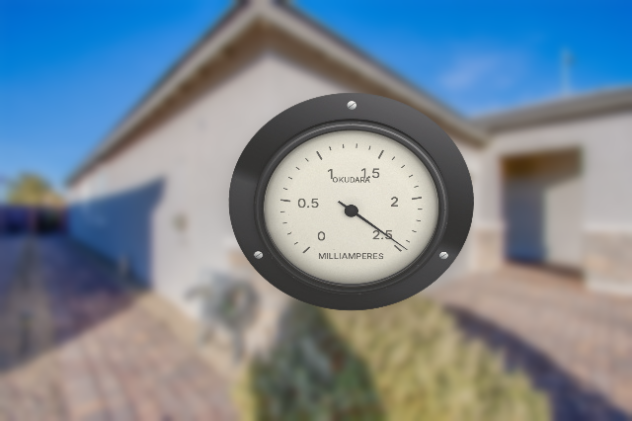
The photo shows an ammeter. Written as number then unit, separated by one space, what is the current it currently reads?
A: 2.45 mA
